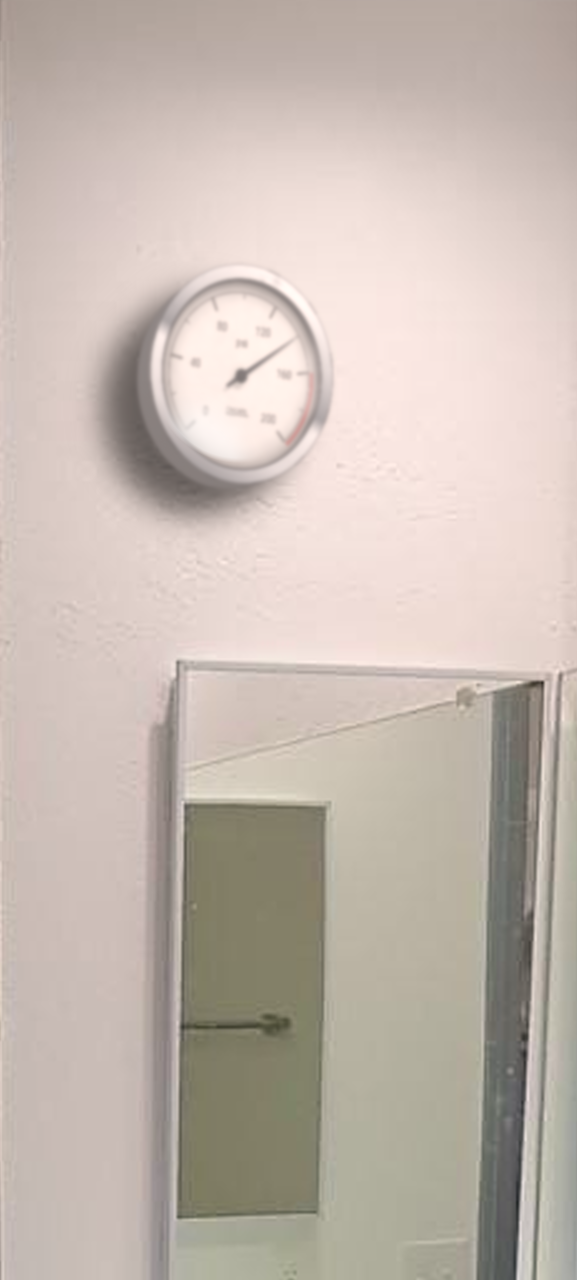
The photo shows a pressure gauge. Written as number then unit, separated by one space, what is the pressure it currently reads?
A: 140 psi
